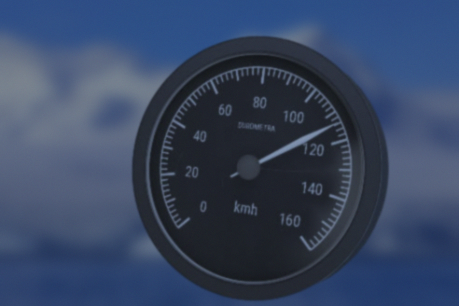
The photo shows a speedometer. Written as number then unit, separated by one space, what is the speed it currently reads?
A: 114 km/h
